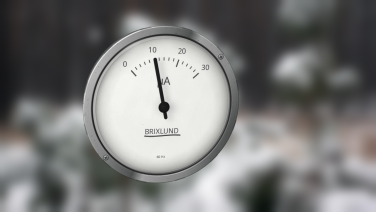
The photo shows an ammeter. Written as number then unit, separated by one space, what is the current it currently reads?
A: 10 µA
